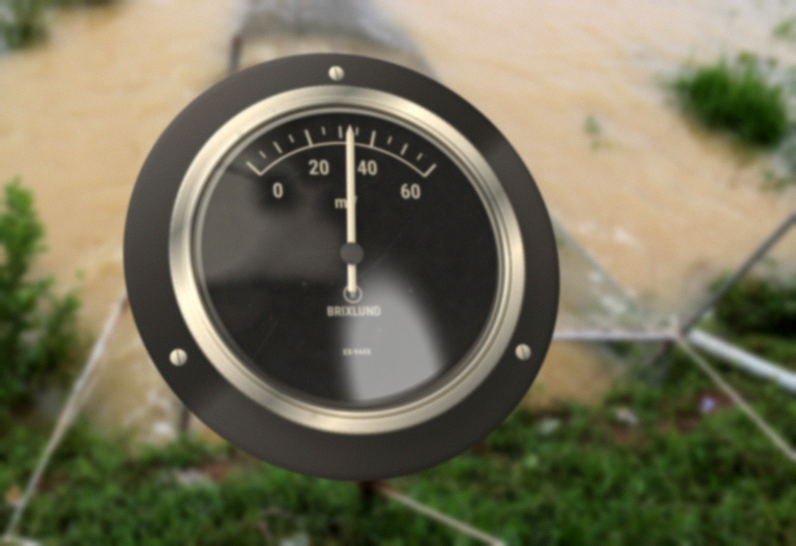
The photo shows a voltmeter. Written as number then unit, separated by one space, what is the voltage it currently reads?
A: 32.5 mV
